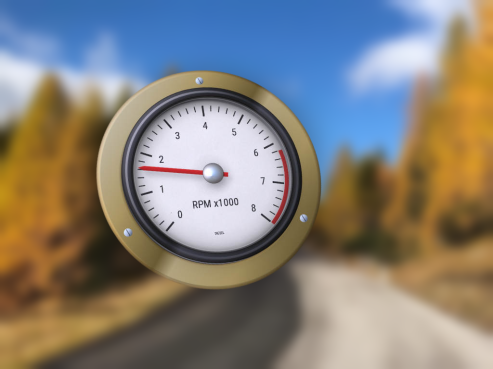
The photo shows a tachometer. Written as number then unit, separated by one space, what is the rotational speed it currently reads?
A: 1600 rpm
